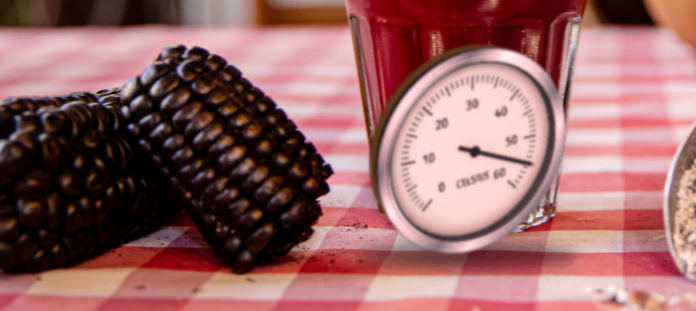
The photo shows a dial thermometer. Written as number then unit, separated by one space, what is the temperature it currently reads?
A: 55 °C
